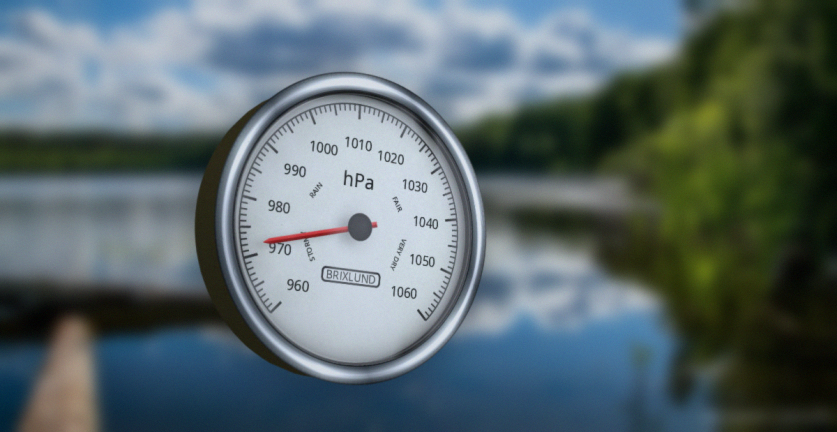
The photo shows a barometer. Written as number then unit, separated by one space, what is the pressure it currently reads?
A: 972 hPa
